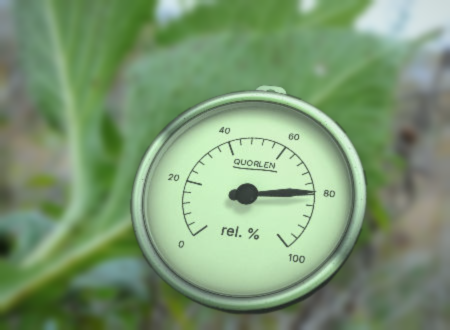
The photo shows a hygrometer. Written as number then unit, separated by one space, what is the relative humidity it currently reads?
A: 80 %
